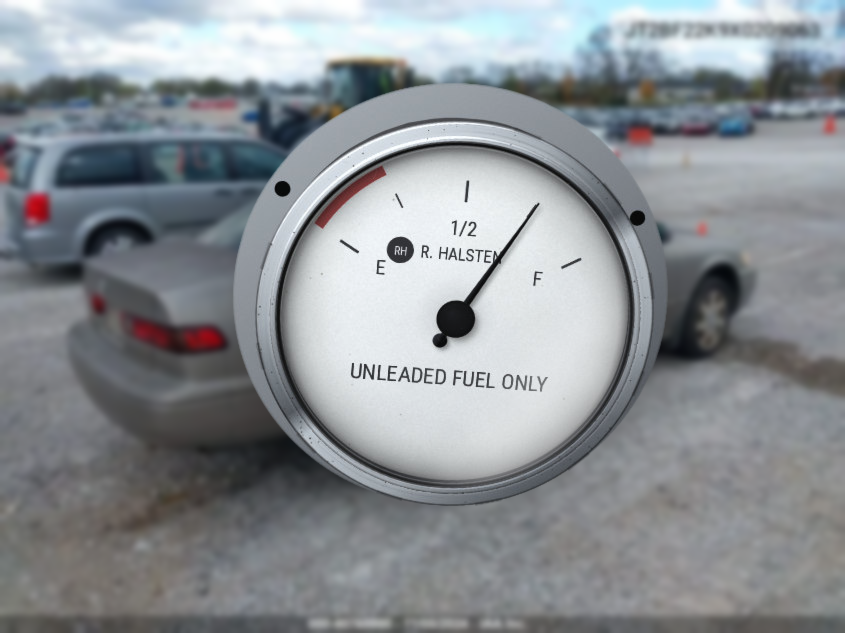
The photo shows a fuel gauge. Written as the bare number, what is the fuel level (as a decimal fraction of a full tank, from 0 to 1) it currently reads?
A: 0.75
